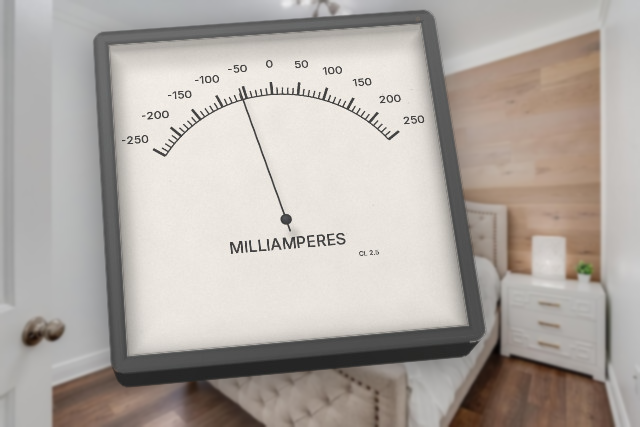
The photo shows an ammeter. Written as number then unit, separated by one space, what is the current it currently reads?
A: -60 mA
